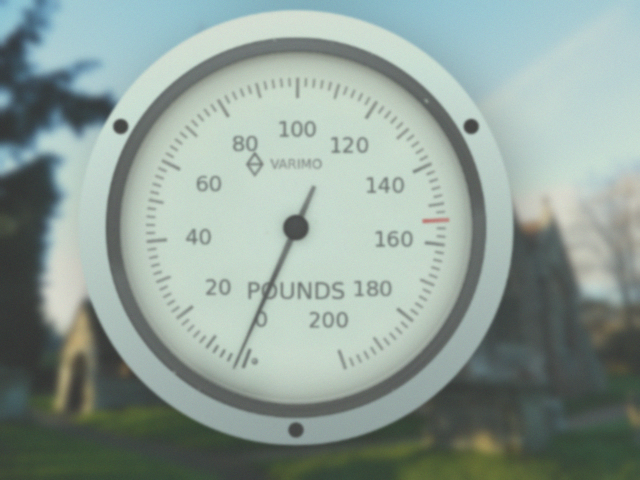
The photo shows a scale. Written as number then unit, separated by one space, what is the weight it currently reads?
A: 2 lb
